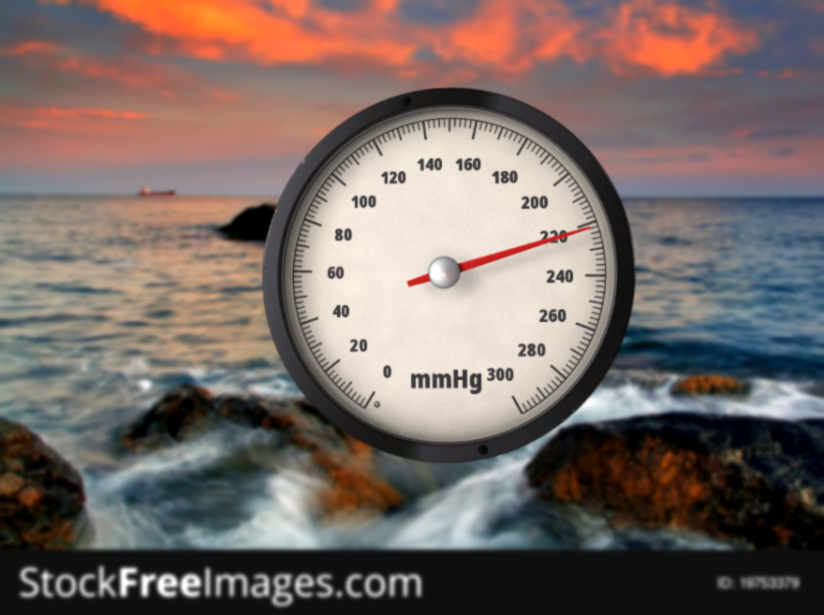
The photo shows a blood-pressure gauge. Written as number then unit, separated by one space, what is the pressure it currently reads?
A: 222 mmHg
